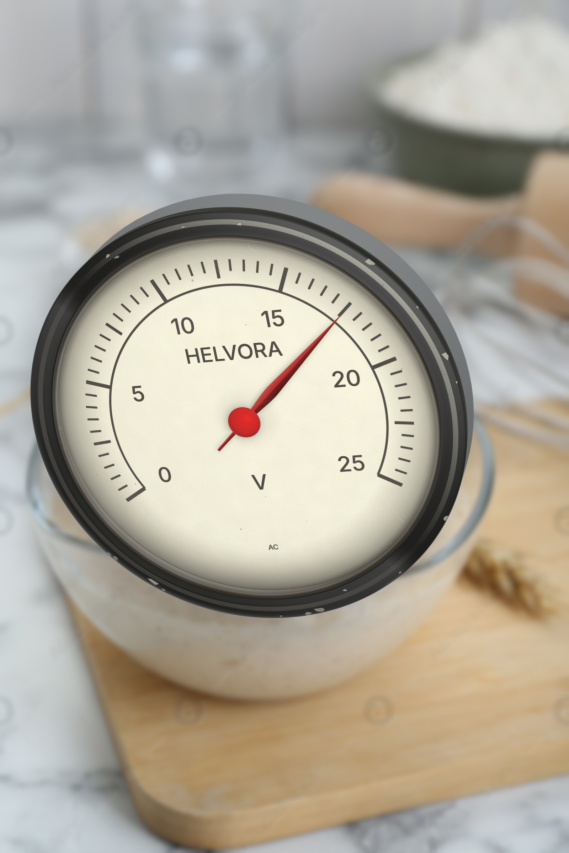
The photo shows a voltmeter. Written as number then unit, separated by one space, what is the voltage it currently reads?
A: 17.5 V
